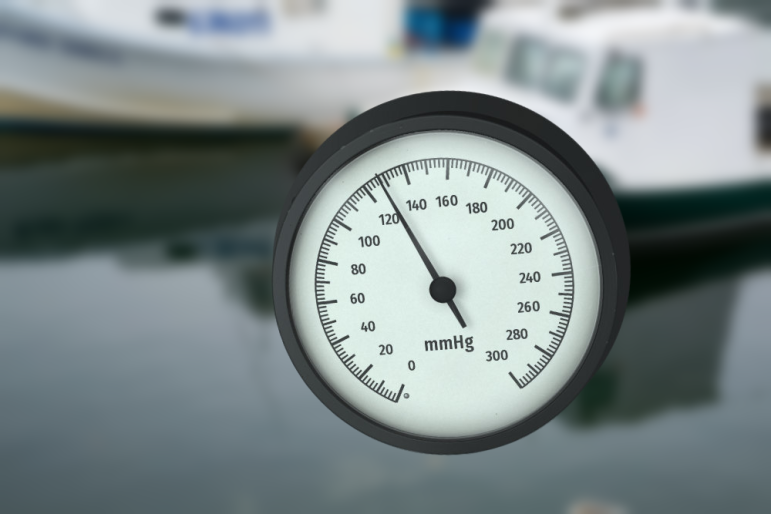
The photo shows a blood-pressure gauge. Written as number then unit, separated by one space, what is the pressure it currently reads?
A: 128 mmHg
